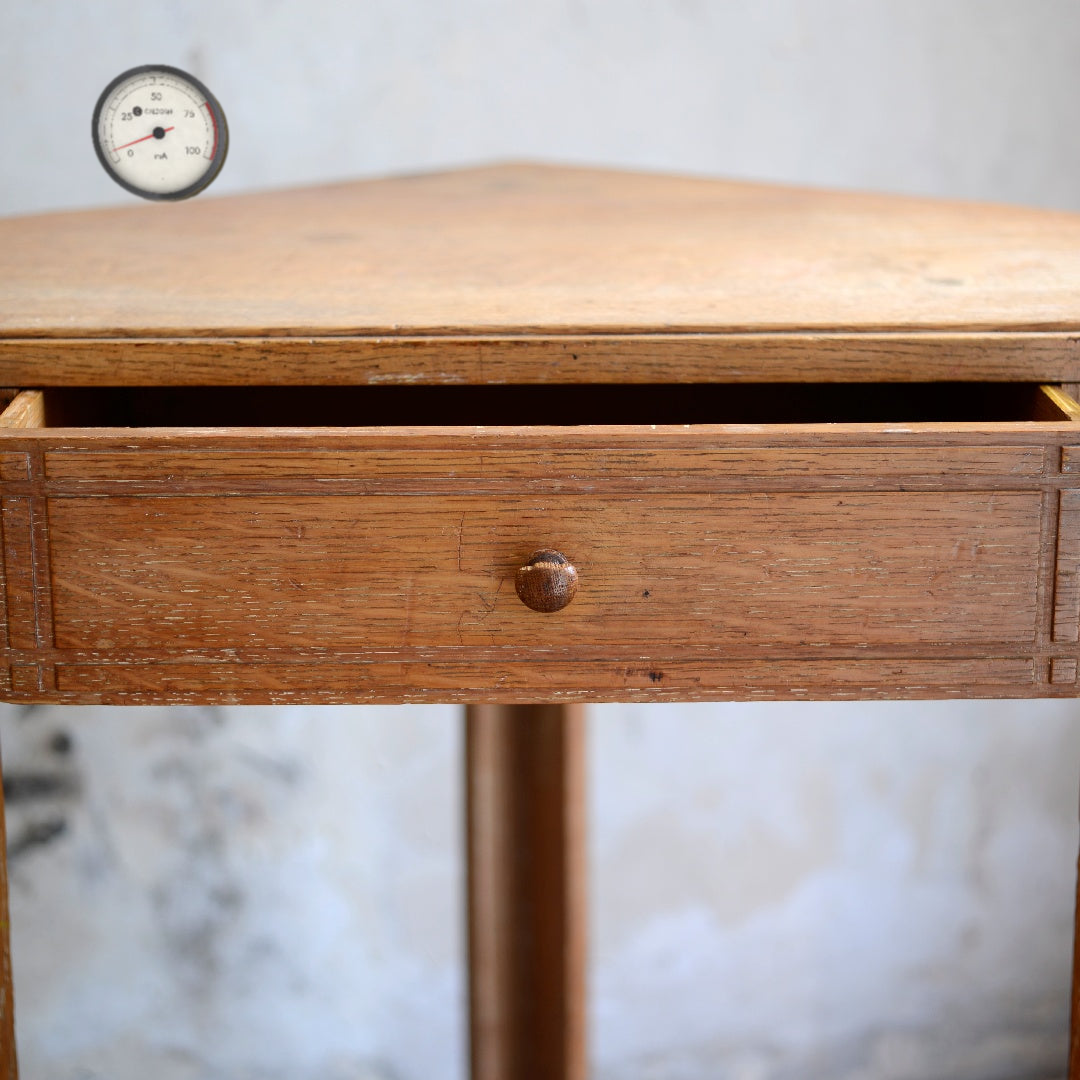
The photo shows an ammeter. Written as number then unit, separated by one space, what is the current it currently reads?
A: 5 mA
